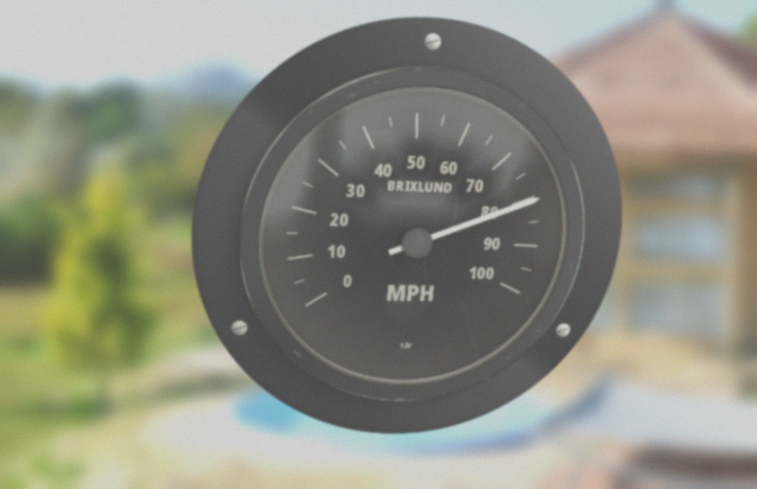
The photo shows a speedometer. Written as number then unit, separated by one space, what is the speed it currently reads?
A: 80 mph
